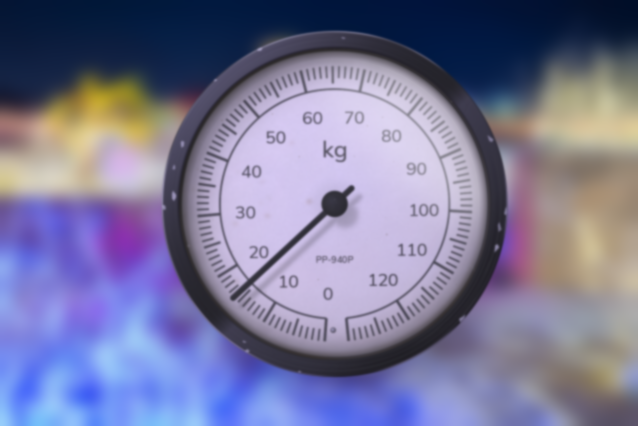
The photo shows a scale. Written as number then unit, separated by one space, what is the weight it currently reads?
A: 16 kg
